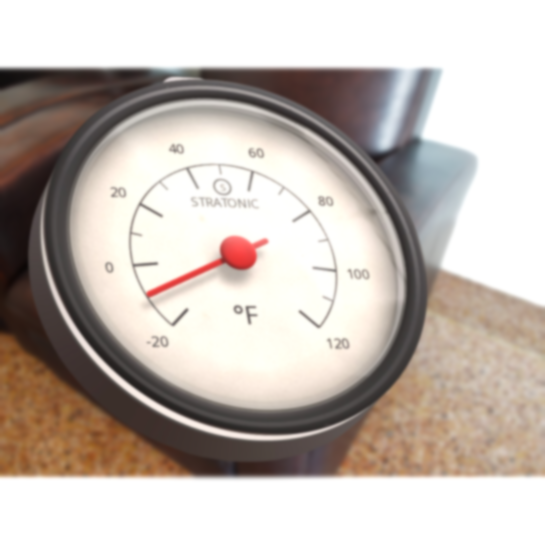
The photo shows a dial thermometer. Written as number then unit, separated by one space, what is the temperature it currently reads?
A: -10 °F
